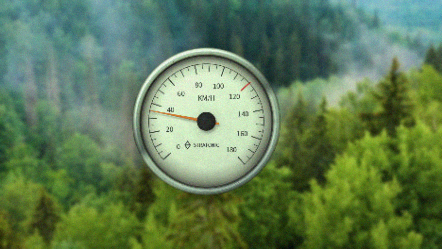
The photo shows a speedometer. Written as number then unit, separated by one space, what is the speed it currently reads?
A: 35 km/h
